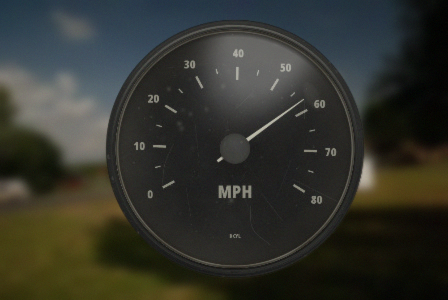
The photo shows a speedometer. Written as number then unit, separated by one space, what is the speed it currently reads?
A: 57.5 mph
